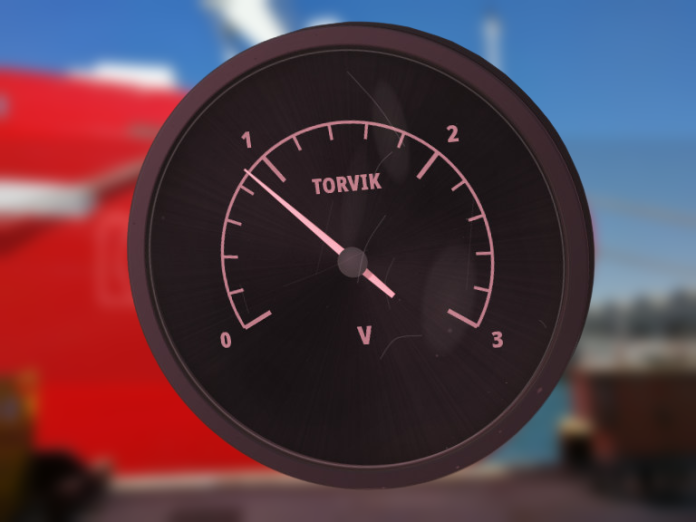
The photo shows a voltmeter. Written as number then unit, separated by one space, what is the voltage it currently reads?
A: 0.9 V
